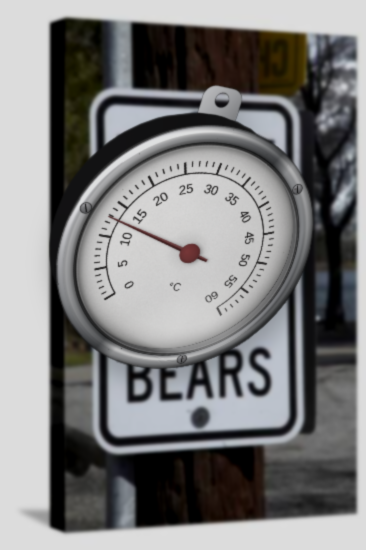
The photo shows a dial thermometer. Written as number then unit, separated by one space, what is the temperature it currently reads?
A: 13 °C
